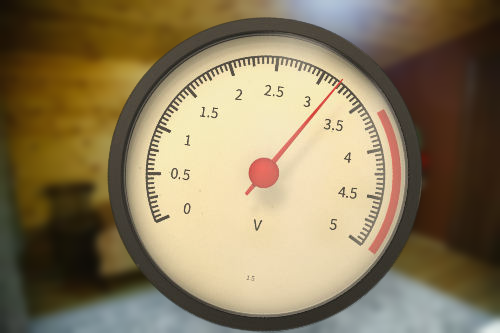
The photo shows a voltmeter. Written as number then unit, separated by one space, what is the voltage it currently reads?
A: 3.2 V
